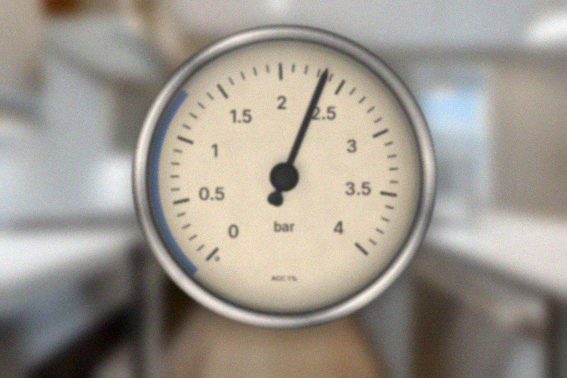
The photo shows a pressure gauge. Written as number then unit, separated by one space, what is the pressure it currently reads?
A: 2.35 bar
